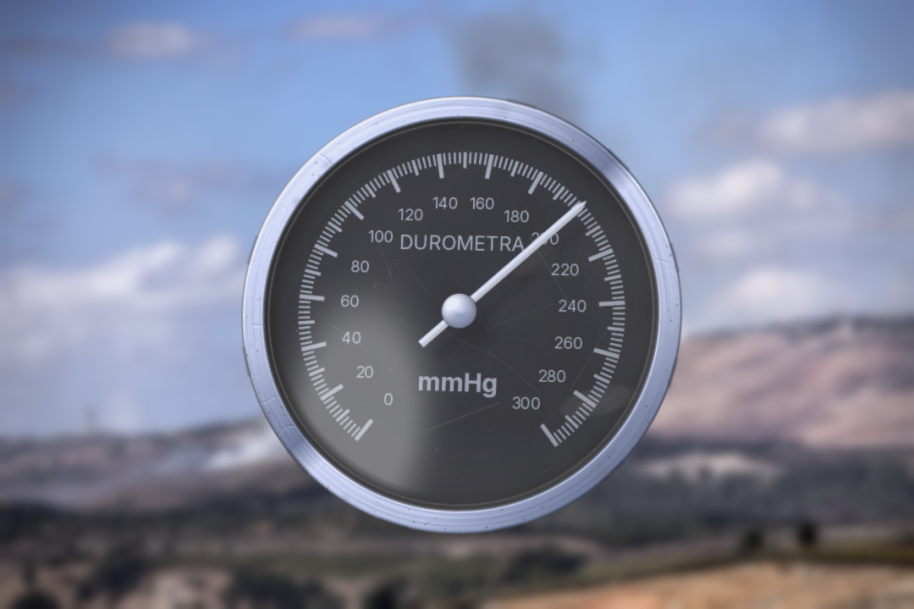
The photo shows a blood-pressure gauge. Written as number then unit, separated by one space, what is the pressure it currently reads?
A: 200 mmHg
